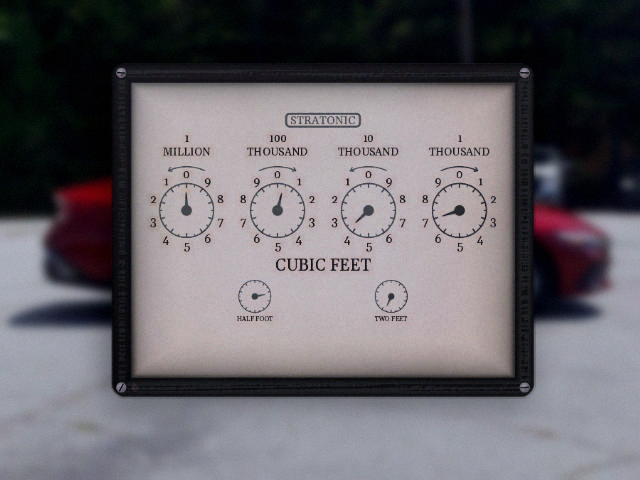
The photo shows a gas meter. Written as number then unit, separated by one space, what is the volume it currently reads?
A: 3700 ft³
